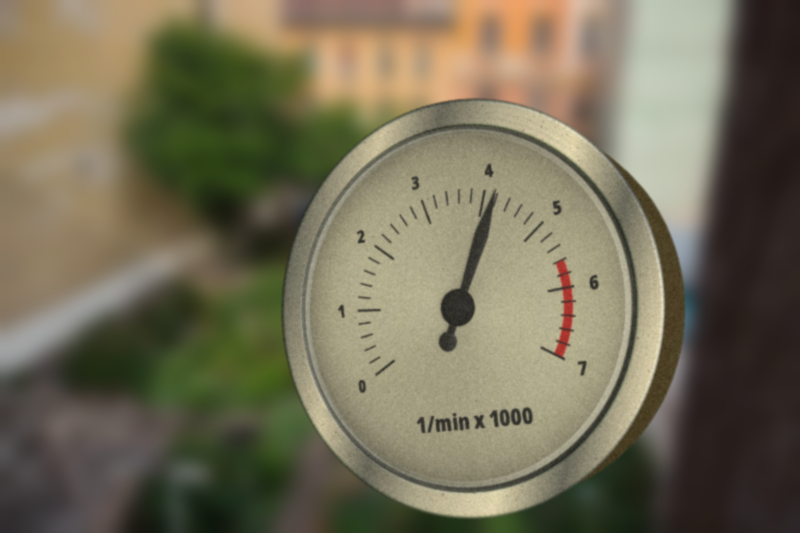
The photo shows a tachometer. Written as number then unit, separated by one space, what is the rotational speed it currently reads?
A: 4200 rpm
